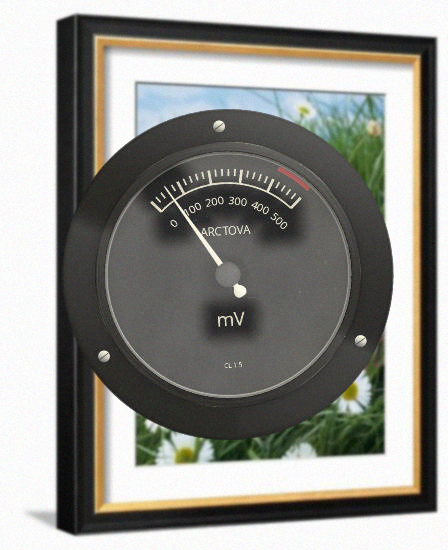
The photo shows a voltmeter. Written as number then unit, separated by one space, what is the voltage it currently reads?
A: 60 mV
